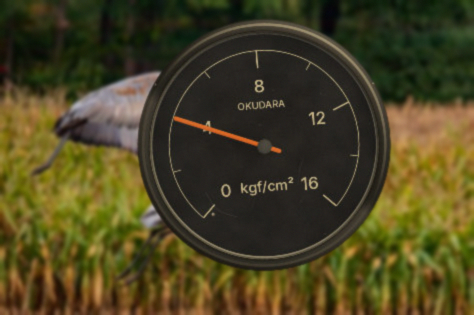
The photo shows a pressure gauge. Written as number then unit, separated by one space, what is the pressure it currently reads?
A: 4 kg/cm²
